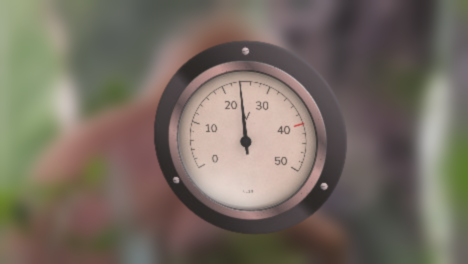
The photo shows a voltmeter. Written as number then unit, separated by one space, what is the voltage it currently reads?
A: 24 V
